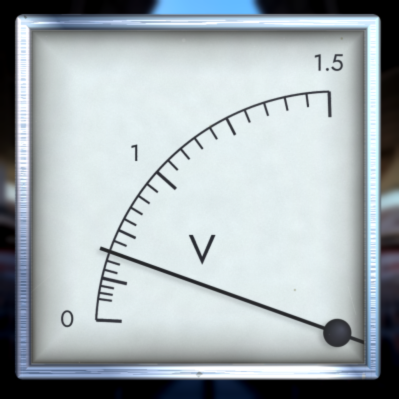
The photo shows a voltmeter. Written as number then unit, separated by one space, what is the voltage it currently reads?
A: 0.65 V
